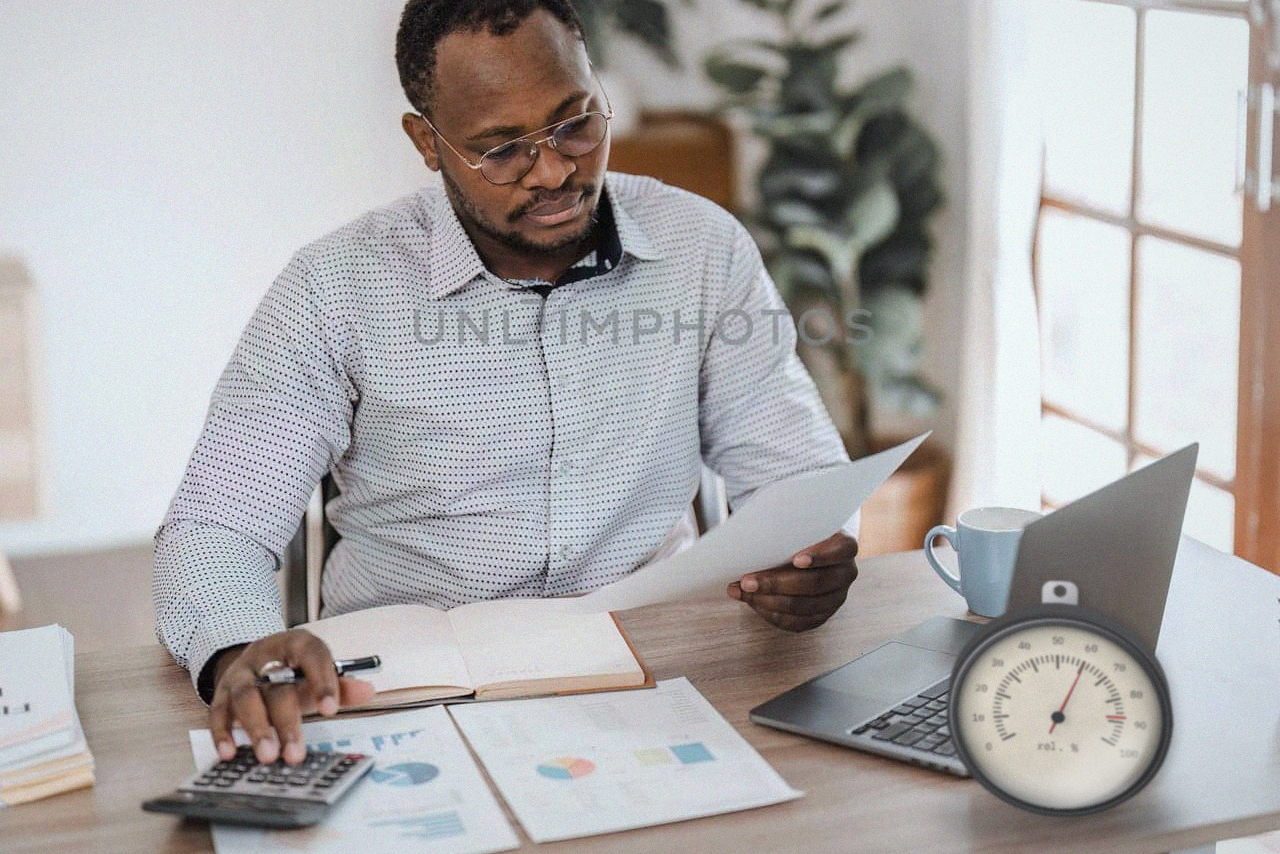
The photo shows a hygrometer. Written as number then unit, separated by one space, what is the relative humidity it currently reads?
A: 60 %
